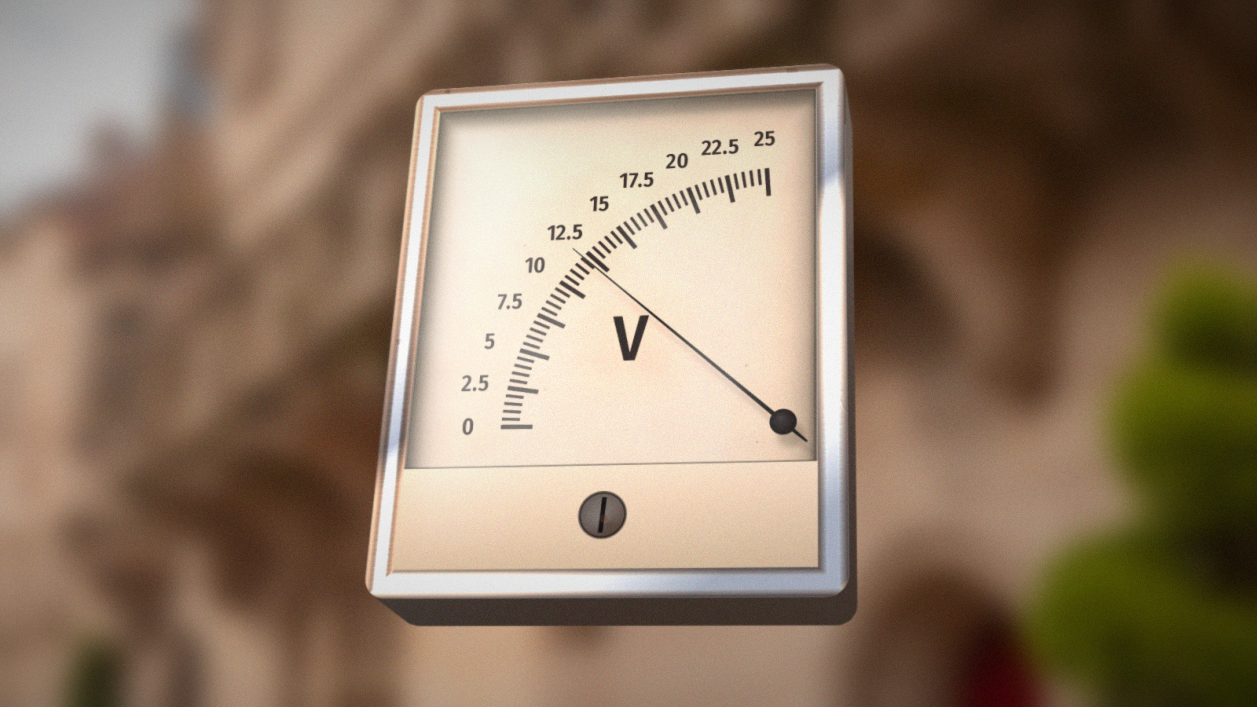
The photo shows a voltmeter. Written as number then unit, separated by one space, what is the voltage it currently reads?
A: 12 V
